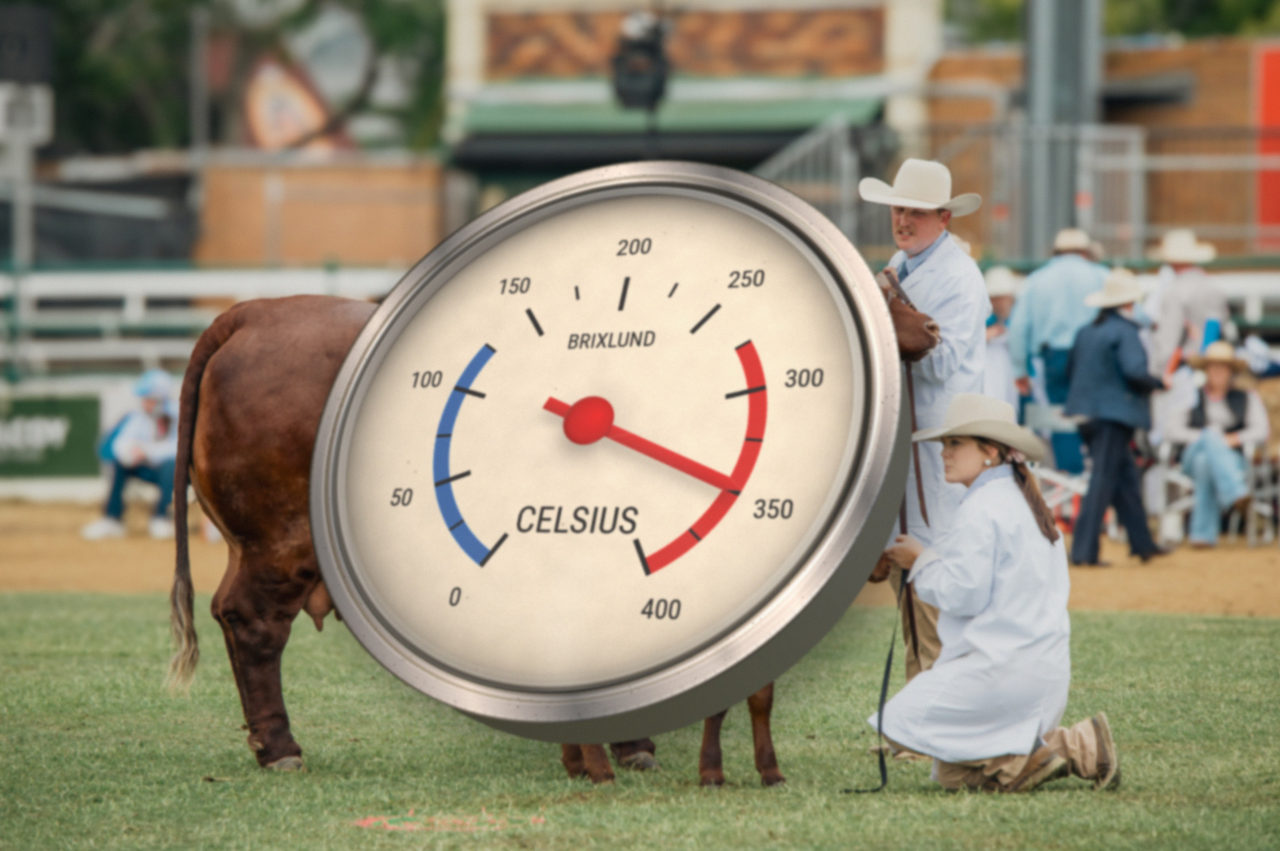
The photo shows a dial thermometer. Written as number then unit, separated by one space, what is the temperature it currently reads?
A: 350 °C
